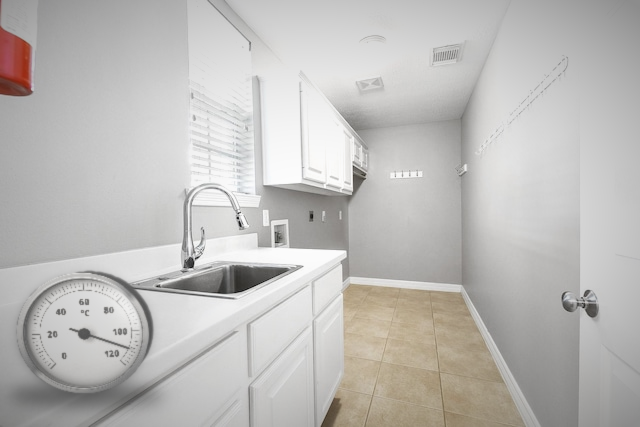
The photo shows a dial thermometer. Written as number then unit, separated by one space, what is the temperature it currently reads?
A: 110 °C
